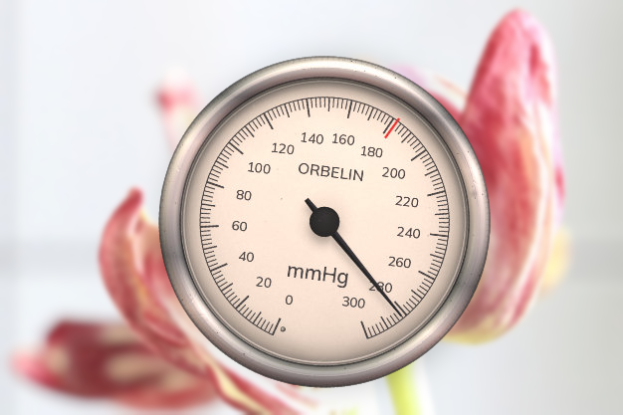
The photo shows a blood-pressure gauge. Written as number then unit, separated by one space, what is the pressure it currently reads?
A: 282 mmHg
